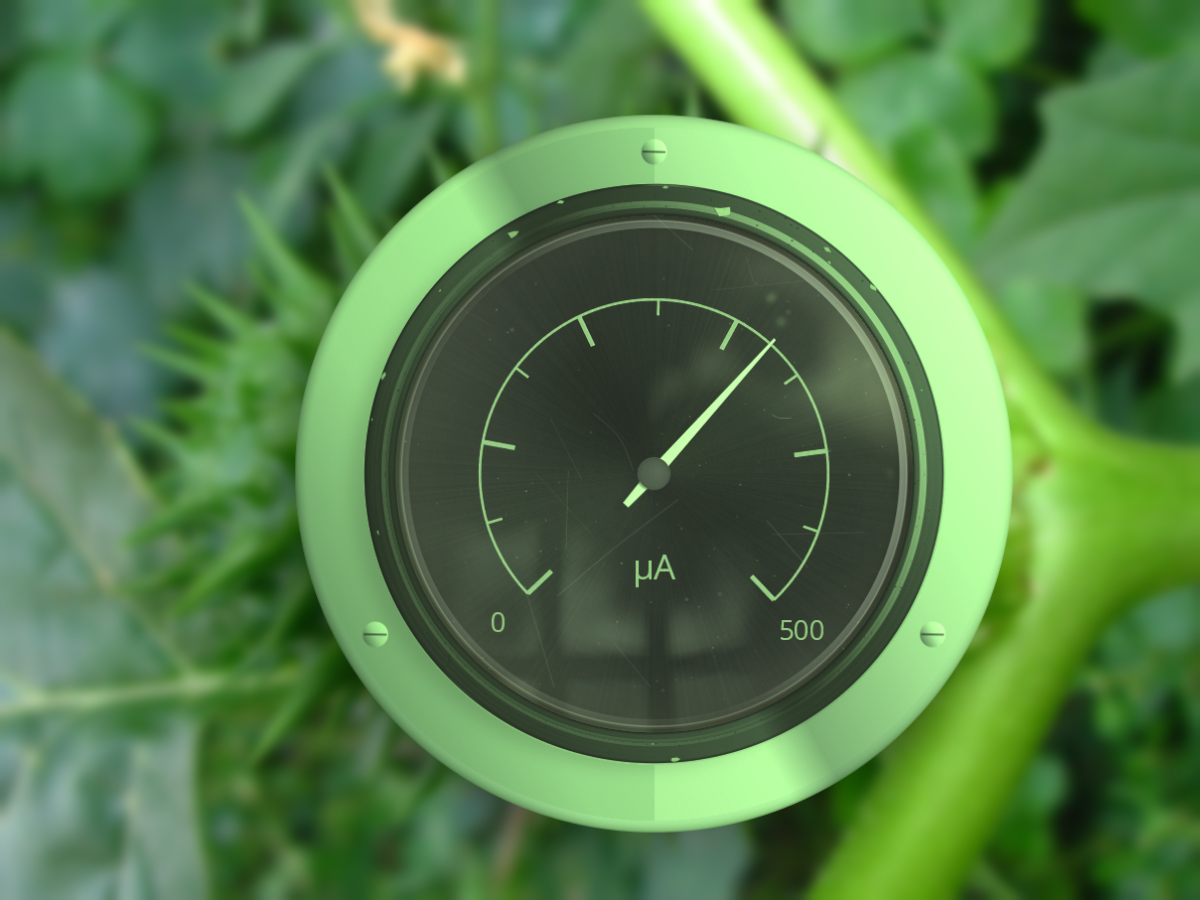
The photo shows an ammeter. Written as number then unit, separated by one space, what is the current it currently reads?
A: 325 µA
